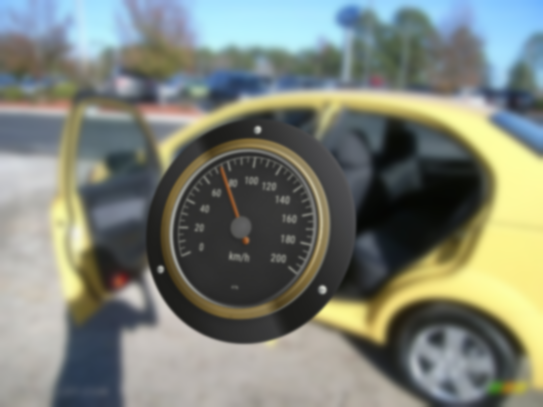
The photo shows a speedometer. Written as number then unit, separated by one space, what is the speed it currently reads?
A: 75 km/h
